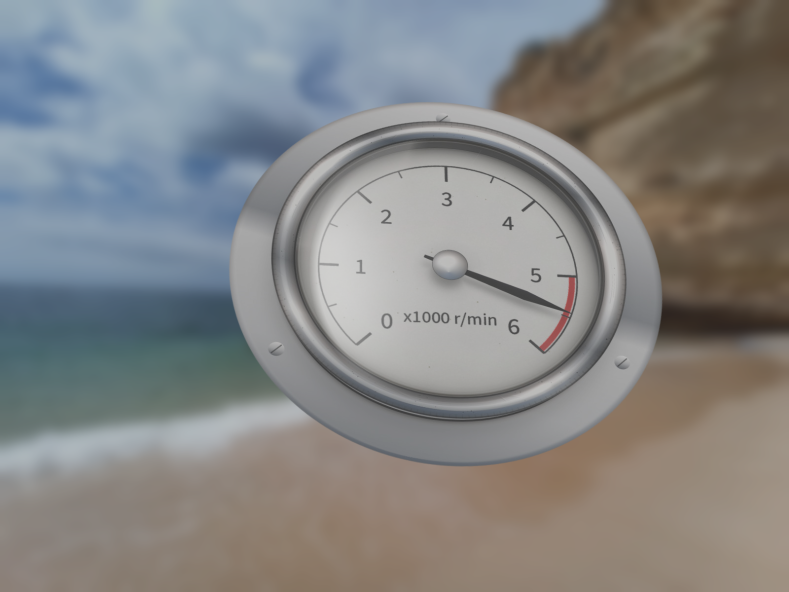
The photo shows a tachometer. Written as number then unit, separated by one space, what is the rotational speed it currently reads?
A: 5500 rpm
